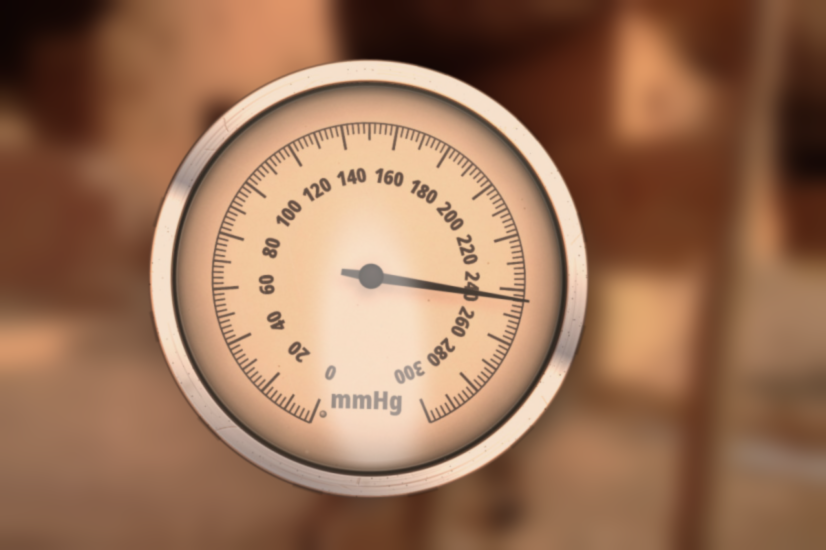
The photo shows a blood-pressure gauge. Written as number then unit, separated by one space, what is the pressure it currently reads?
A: 244 mmHg
